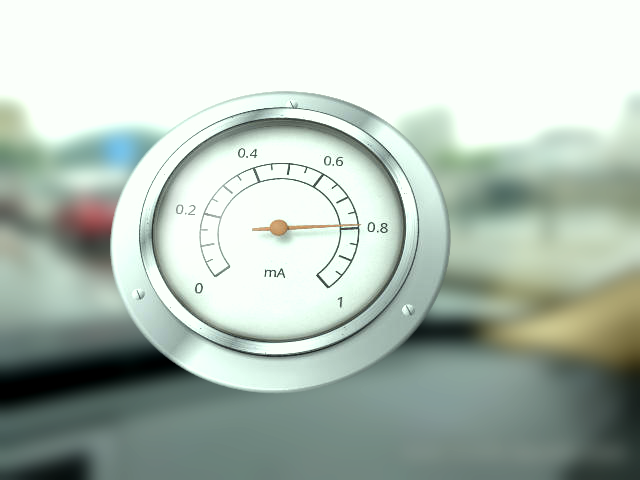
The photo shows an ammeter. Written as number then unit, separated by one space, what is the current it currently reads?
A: 0.8 mA
